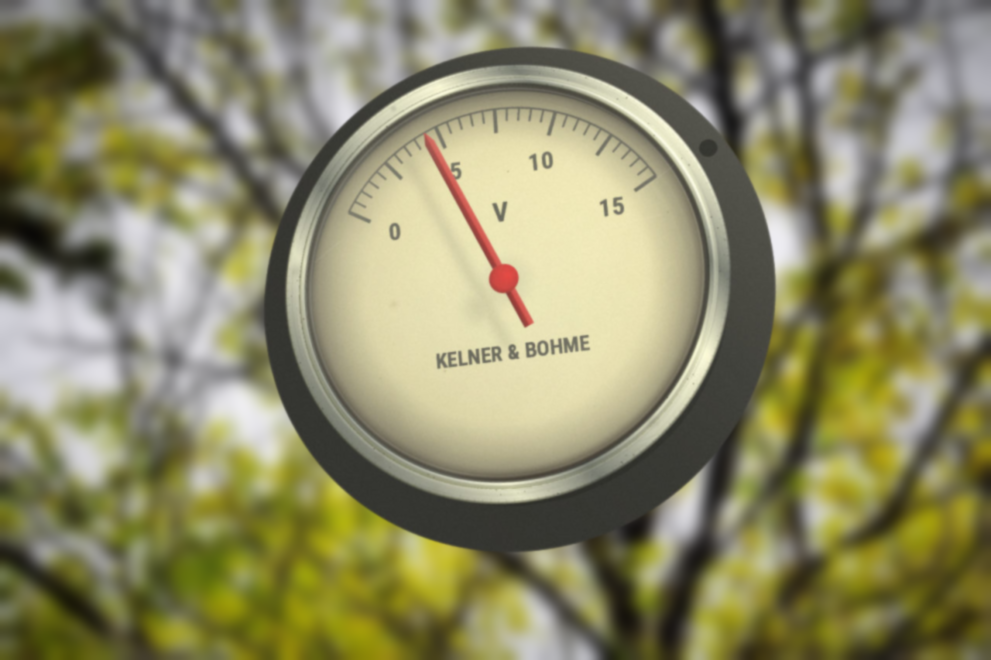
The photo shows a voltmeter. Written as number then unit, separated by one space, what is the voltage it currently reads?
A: 4.5 V
